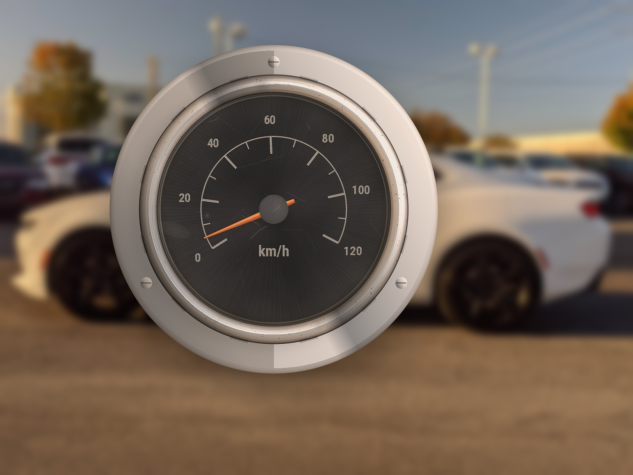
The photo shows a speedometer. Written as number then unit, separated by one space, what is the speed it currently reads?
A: 5 km/h
